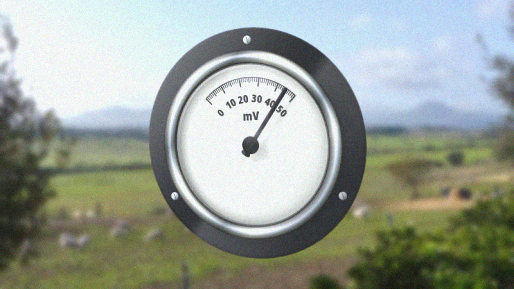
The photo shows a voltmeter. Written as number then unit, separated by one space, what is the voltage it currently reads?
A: 45 mV
